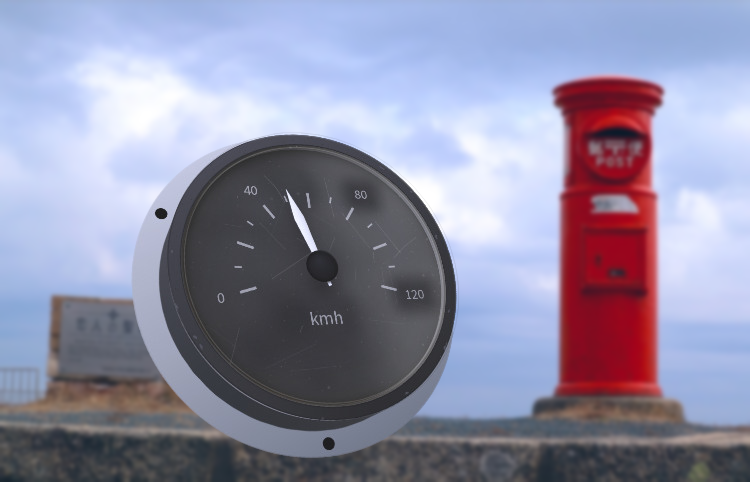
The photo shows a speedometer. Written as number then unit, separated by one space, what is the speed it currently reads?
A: 50 km/h
